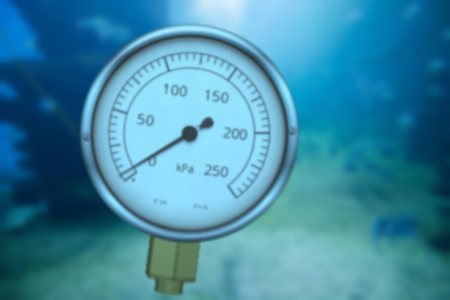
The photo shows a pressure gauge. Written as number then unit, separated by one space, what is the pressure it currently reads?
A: 5 kPa
